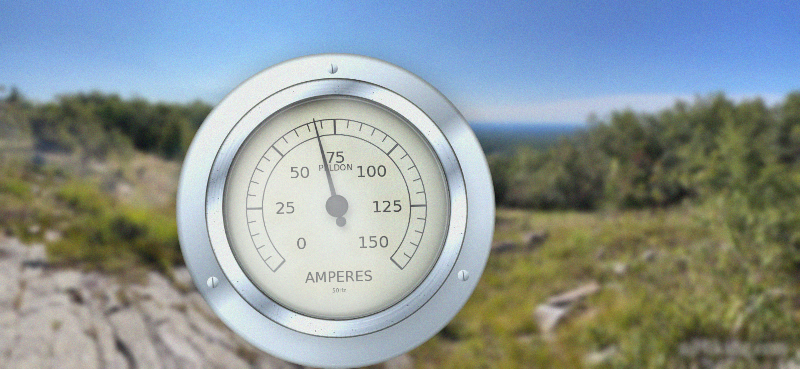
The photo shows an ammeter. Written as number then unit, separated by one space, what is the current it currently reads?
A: 67.5 A
